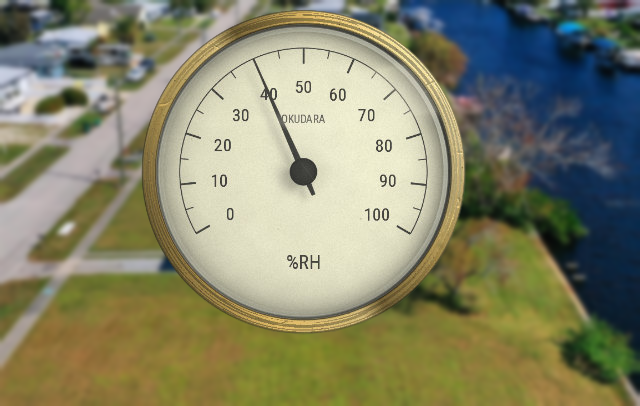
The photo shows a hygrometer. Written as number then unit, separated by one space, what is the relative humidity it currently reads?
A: 40 %
